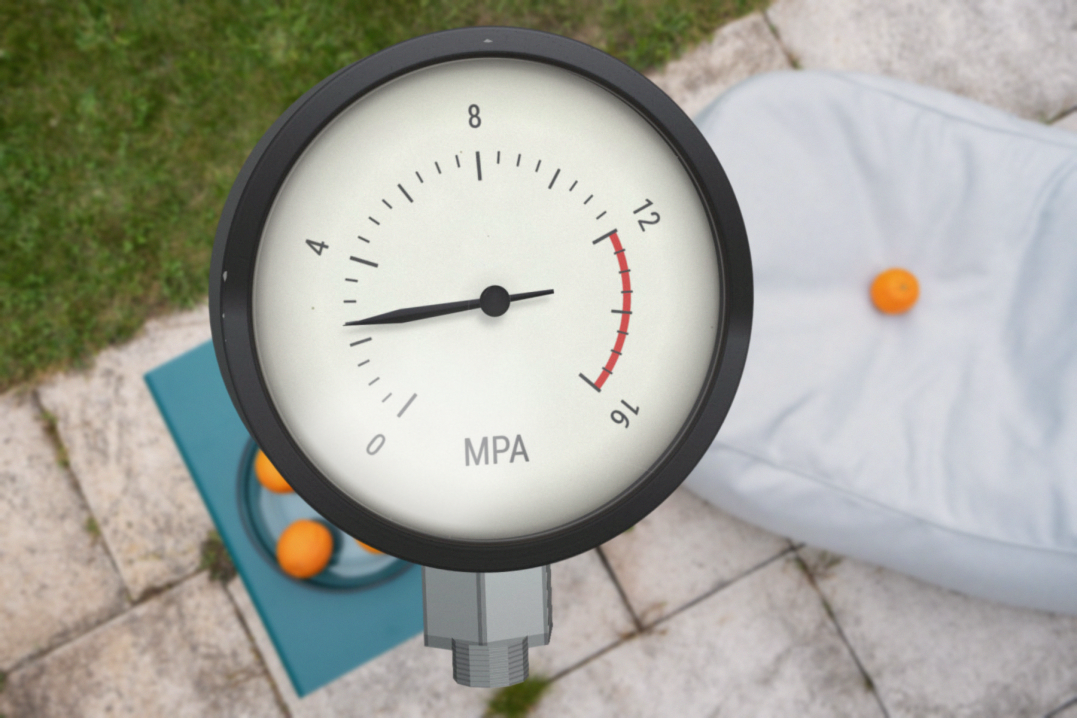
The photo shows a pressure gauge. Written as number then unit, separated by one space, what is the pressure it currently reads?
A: 2.5 MPa
